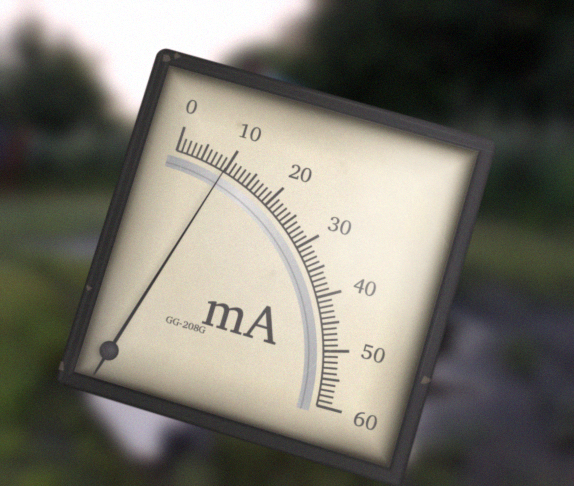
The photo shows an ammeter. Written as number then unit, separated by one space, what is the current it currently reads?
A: 10 mA
